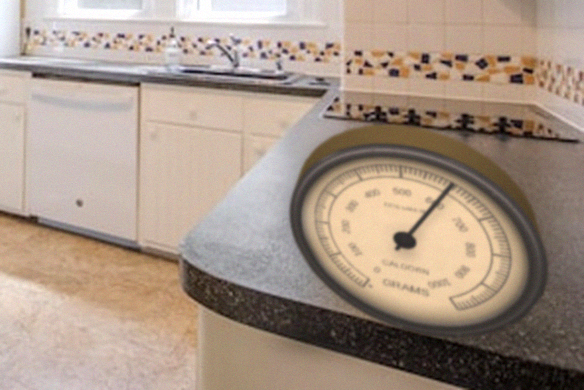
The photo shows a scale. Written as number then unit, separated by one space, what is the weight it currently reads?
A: 600 g
